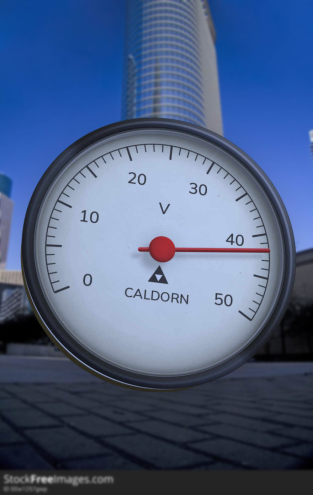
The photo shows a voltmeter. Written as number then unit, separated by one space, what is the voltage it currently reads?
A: 42 V
